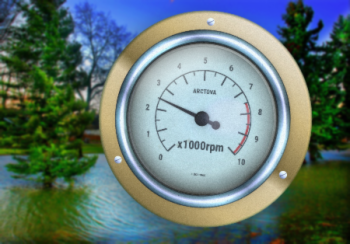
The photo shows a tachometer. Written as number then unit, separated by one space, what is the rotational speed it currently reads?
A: 2500 rpm
